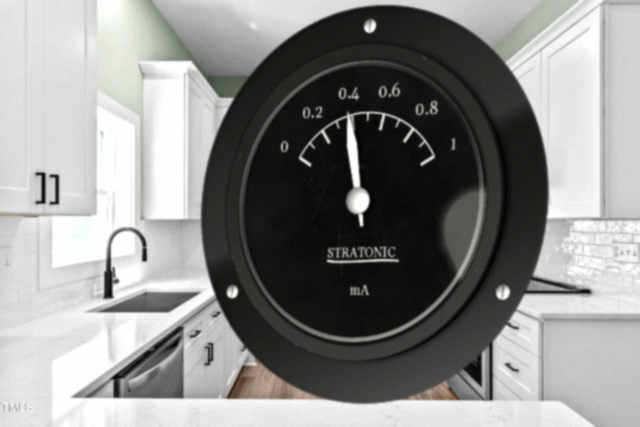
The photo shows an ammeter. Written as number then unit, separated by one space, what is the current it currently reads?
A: 0.4 mA
